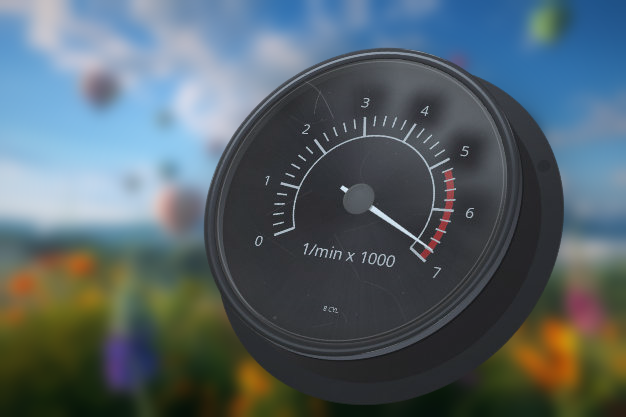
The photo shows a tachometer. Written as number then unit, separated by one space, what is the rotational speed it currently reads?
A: 6800 rpm
